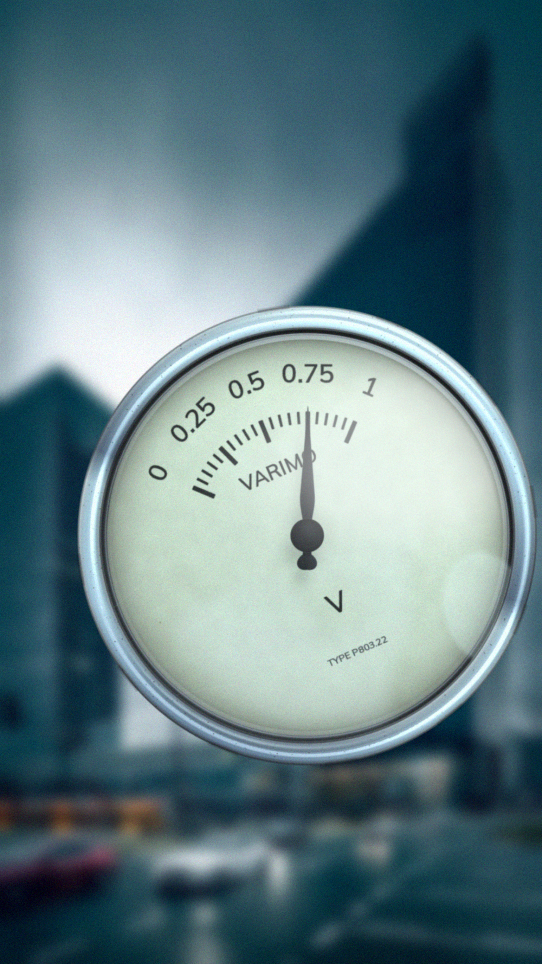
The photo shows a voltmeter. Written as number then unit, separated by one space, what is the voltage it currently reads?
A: 0.75 V
